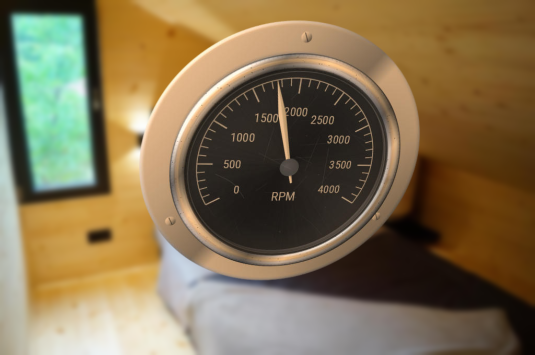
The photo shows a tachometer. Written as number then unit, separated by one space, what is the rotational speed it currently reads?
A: 1750 rpm
